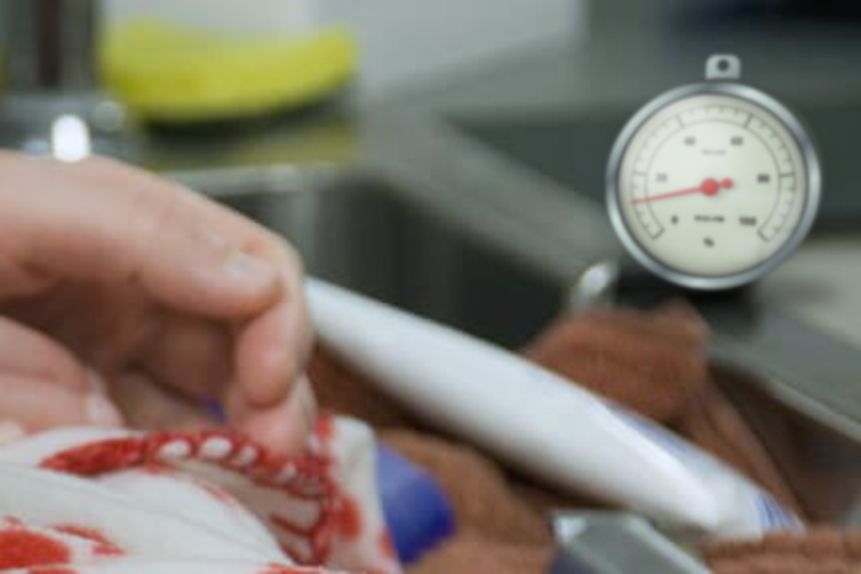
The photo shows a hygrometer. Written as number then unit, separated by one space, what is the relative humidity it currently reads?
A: 12 %
